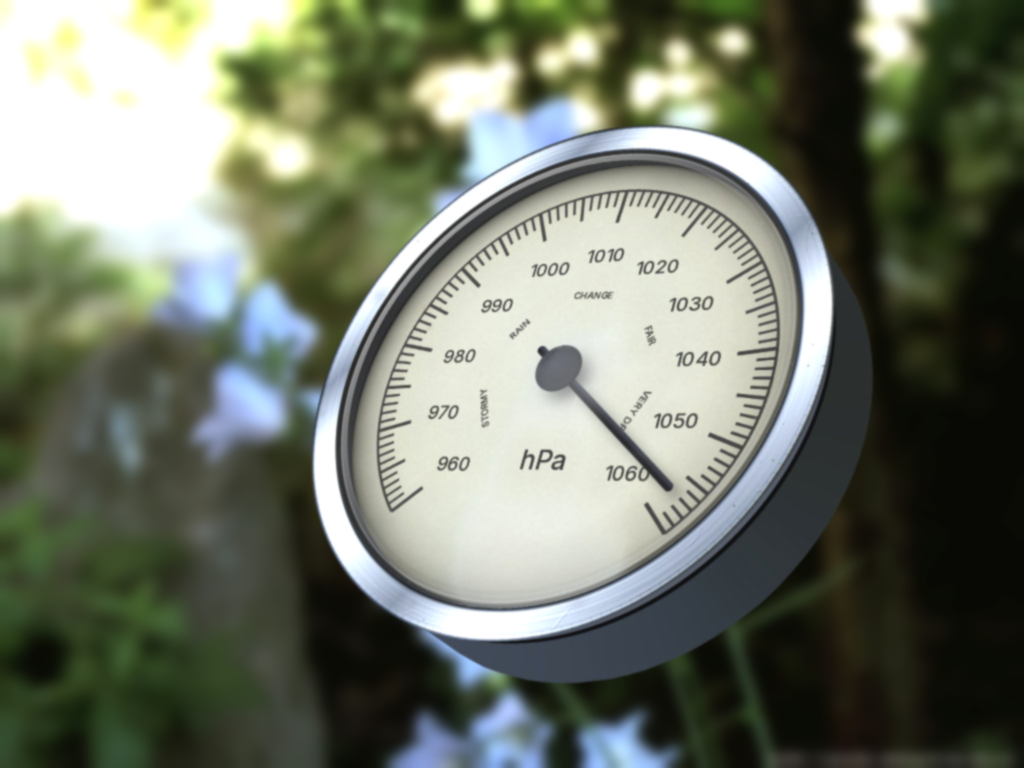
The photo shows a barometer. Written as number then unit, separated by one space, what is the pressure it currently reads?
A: 1057 hPa
